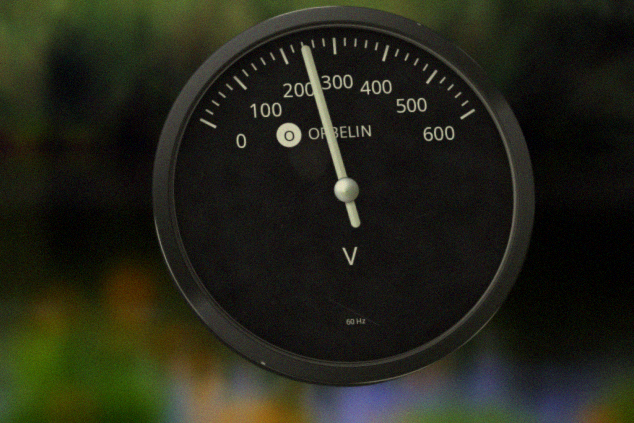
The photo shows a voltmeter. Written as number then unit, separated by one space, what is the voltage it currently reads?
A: 240 V
